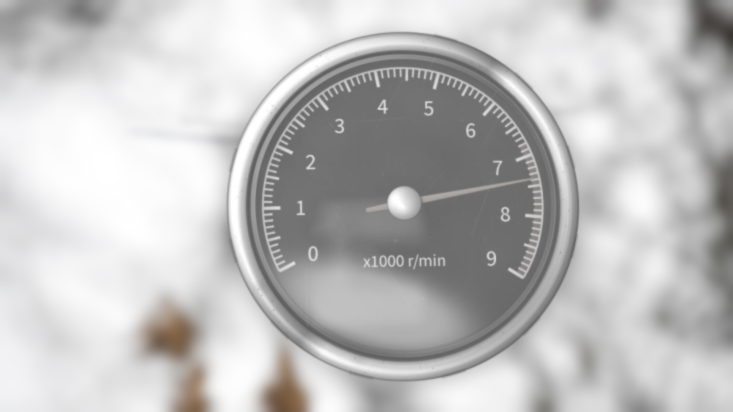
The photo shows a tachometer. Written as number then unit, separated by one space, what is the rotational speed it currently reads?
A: 7400 rpm
